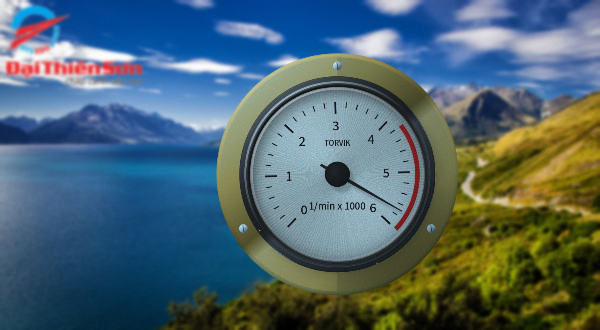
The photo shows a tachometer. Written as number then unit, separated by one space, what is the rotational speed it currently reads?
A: 5700 rpm
